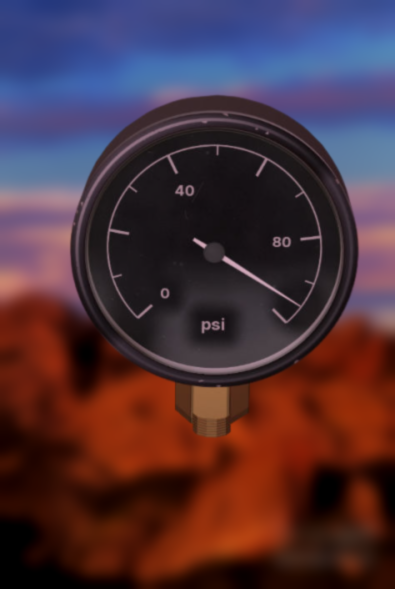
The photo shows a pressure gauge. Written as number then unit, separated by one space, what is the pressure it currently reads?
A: 95 psi
